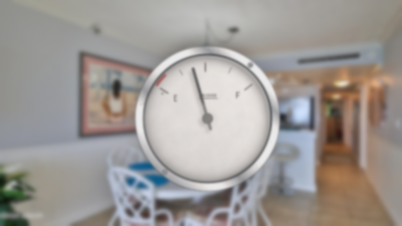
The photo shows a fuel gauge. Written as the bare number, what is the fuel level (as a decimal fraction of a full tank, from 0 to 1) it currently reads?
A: 0.375
